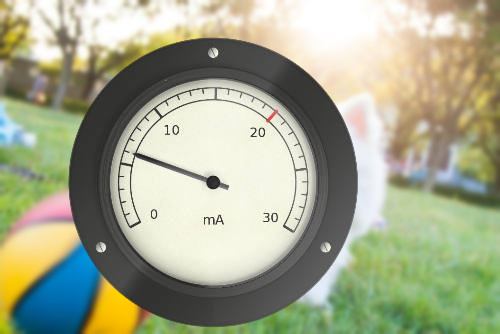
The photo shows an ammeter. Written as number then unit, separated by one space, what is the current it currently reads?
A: 6 mA
